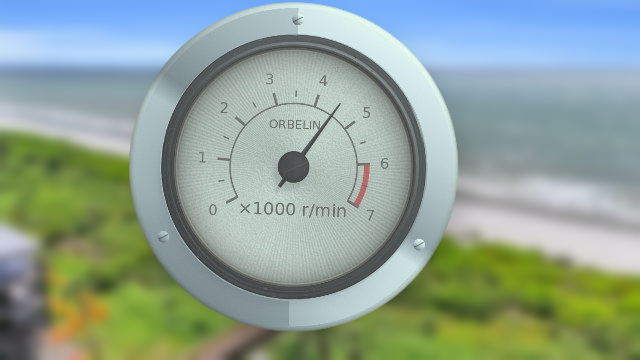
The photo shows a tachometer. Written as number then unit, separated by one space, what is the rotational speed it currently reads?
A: 4500 rpm
